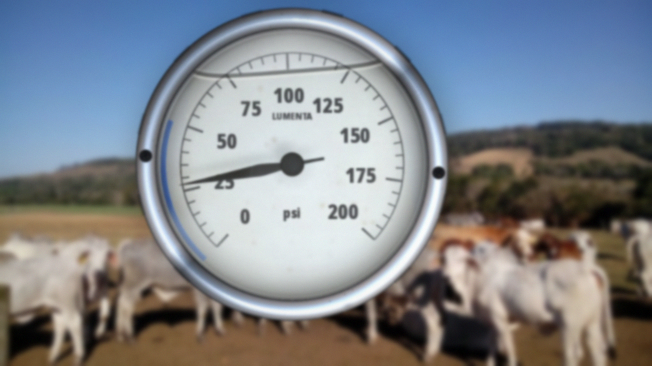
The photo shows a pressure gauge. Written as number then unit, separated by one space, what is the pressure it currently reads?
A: 27.5 psi
